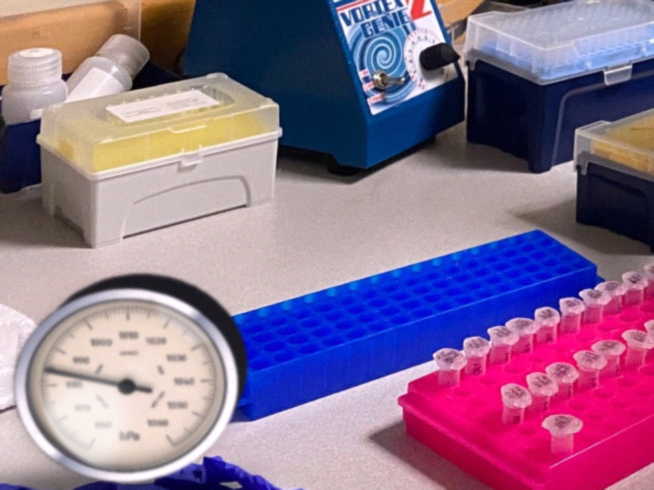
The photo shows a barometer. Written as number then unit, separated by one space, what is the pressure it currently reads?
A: 985 hPa
